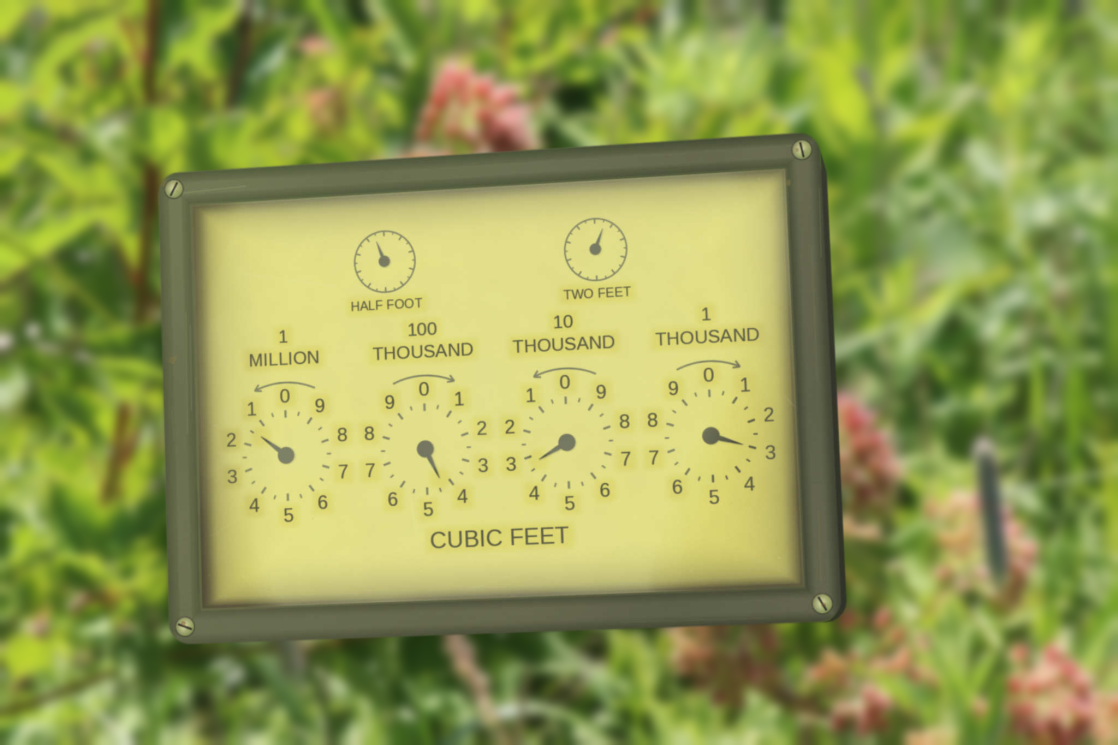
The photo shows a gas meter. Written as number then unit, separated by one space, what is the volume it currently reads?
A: 143300 ft³
